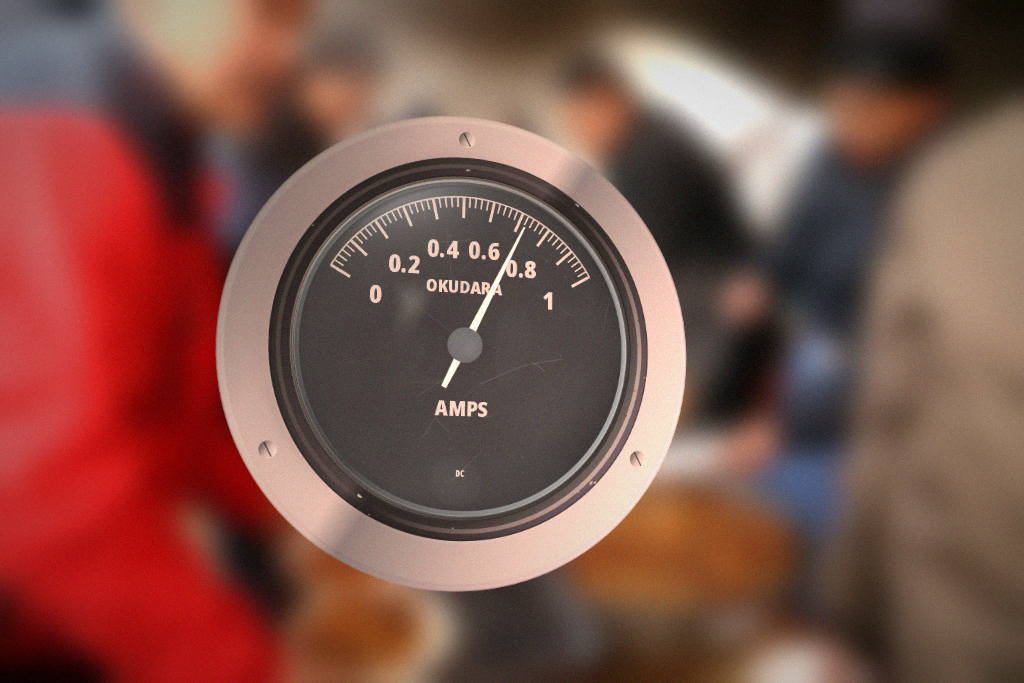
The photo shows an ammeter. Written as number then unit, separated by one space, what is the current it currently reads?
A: 0.72 A
